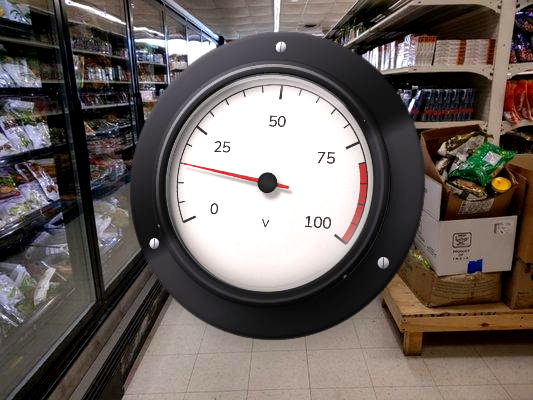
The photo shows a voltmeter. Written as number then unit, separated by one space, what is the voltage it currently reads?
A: 15 V
